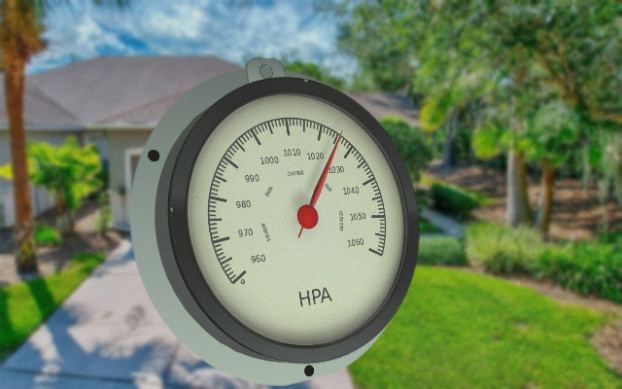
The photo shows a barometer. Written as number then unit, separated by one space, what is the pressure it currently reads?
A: 1025 hPa
